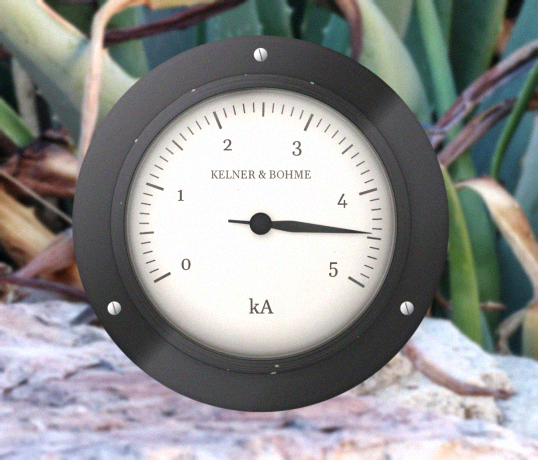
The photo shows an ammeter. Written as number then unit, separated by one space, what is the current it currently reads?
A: 4.45 kA
